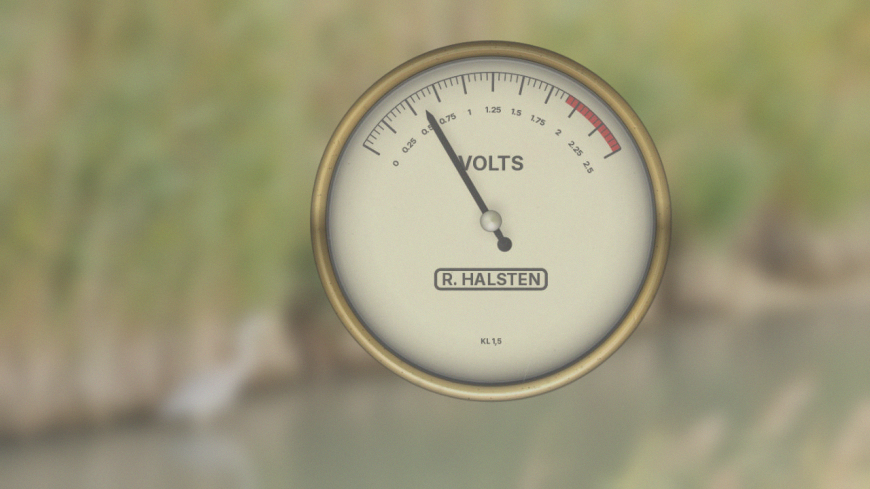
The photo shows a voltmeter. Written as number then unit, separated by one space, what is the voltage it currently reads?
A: 0.6 V
